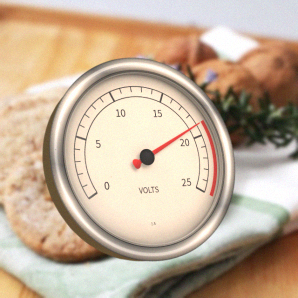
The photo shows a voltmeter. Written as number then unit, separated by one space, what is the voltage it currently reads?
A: 19 V
